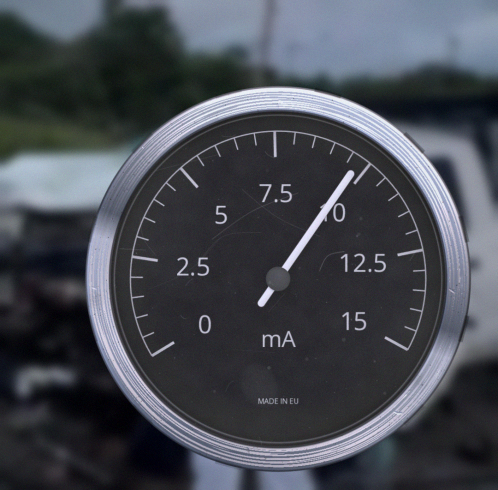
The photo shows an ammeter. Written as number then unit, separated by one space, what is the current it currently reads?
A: 9.75 mA
